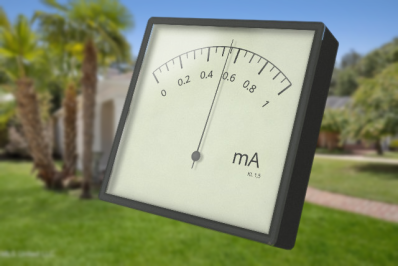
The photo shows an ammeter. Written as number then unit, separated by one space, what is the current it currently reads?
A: 0.55 mA
